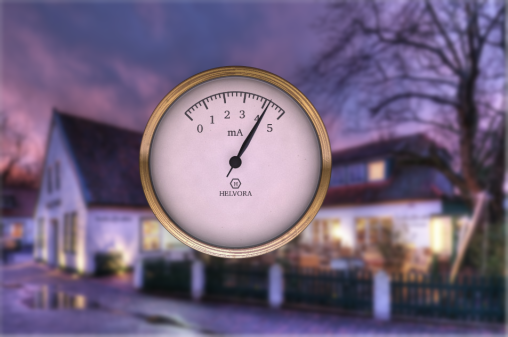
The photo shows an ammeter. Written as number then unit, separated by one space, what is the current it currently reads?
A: 4.2 mA
